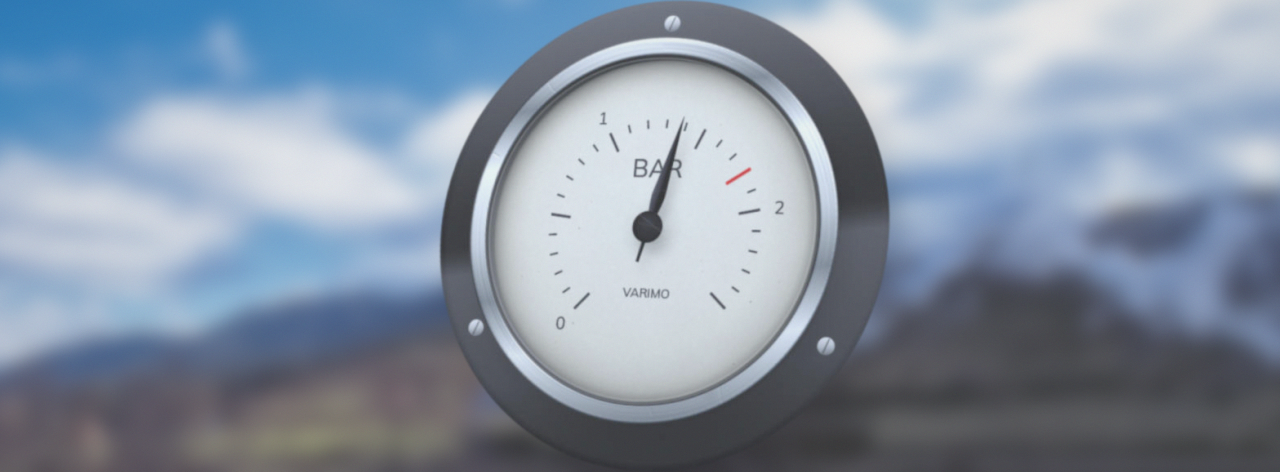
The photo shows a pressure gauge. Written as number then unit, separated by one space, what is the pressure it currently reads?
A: 1.4 bar
